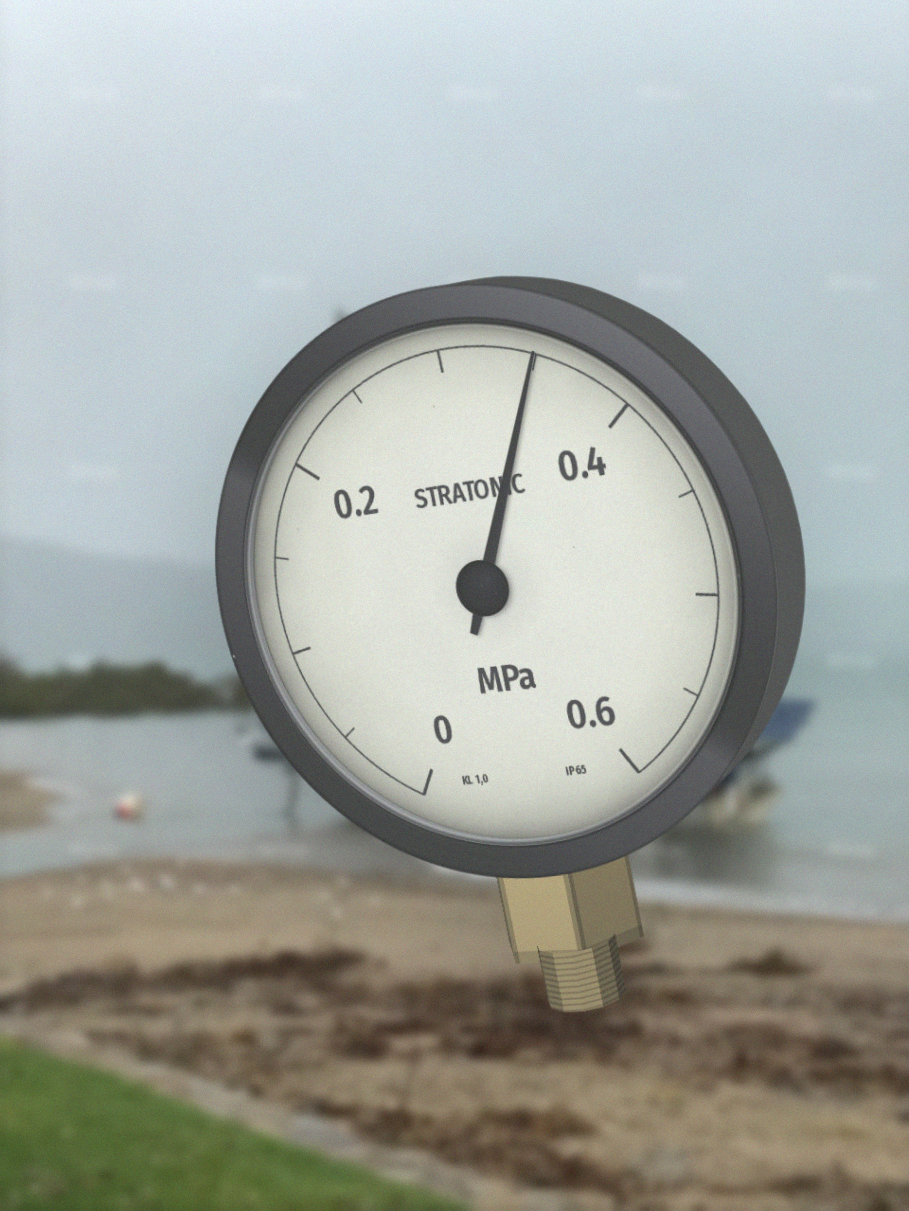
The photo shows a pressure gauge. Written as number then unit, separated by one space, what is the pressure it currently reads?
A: 0.35 MPa
